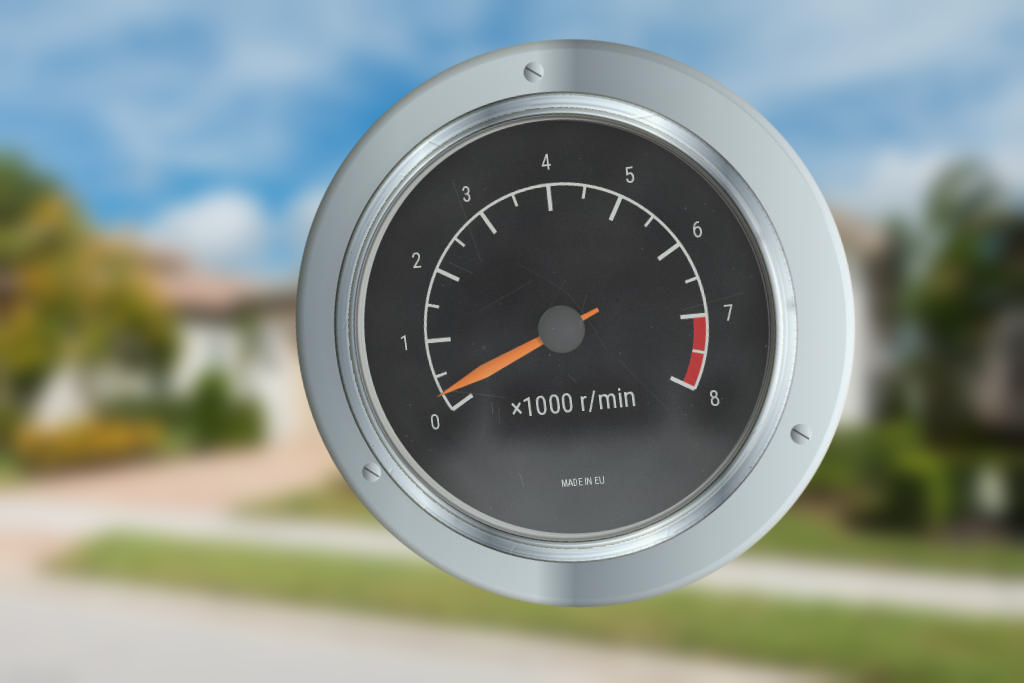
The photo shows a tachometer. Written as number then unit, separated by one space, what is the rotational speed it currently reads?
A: 250 rpm
